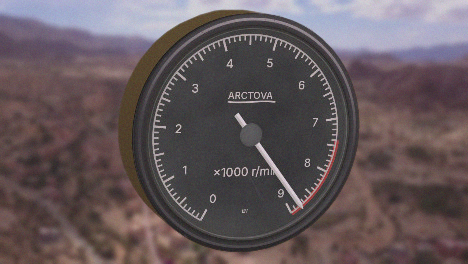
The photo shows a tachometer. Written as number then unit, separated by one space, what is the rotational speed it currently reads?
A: 8800 rpm
